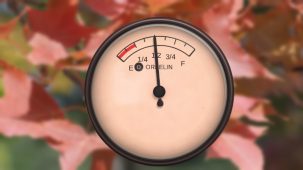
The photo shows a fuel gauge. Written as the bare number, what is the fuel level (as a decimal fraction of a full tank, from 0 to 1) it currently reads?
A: 0.5
